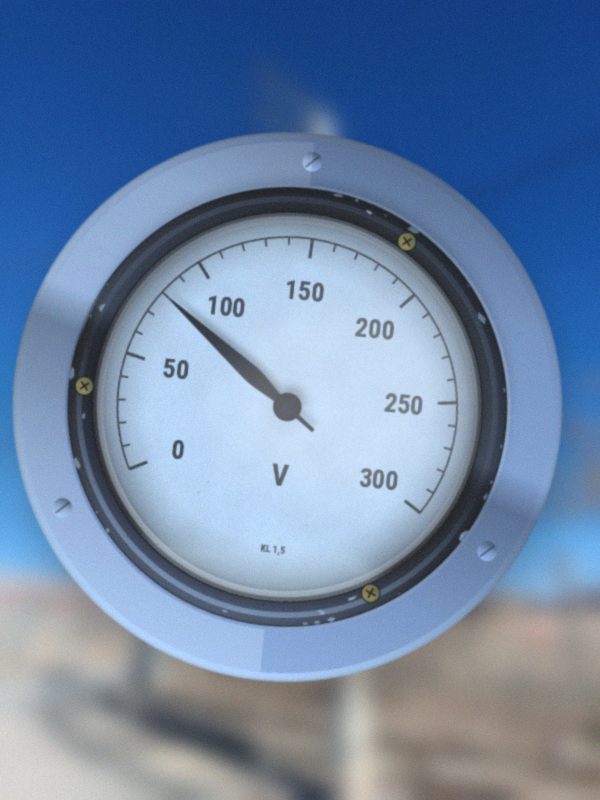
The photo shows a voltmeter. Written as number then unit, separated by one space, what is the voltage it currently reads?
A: 80 V
